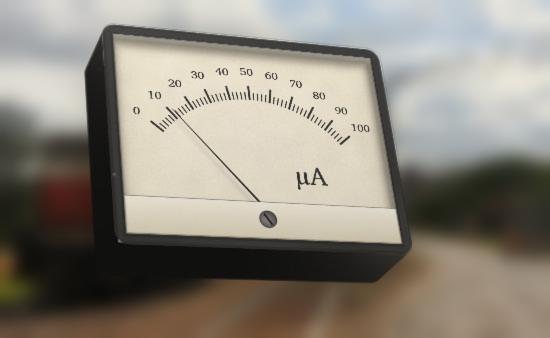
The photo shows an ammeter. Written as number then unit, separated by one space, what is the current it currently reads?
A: 10 µA
